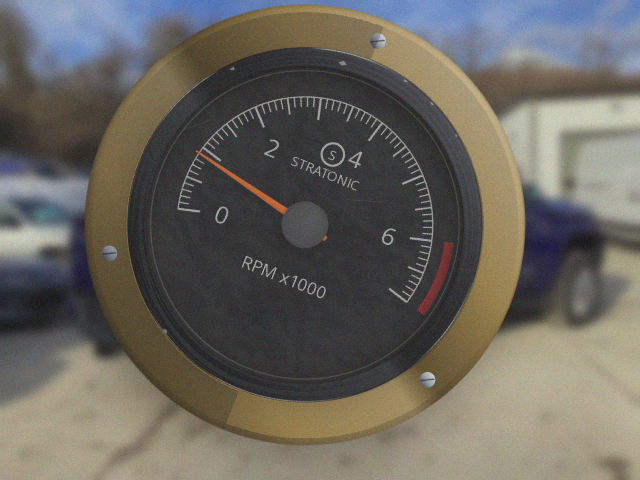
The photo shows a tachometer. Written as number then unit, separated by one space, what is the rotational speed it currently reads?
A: 900 rpm
